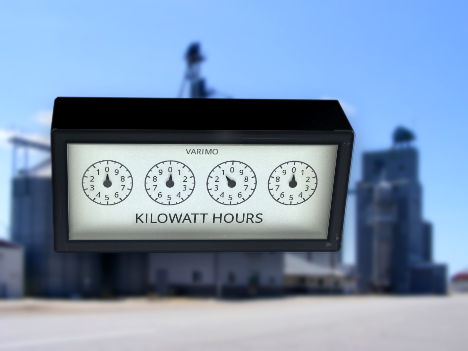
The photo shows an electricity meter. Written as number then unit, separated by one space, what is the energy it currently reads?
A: 10 kWh
